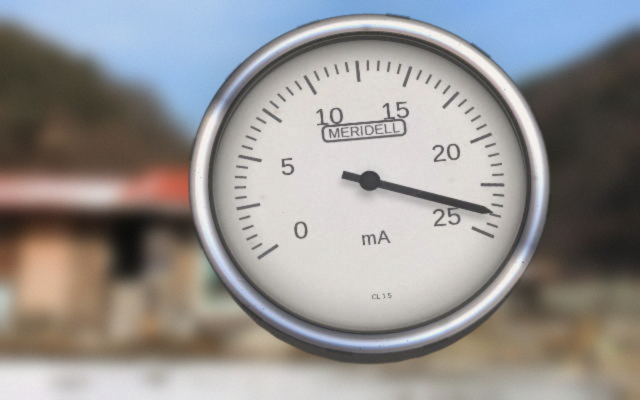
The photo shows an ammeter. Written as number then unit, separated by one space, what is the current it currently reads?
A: 24 mA
